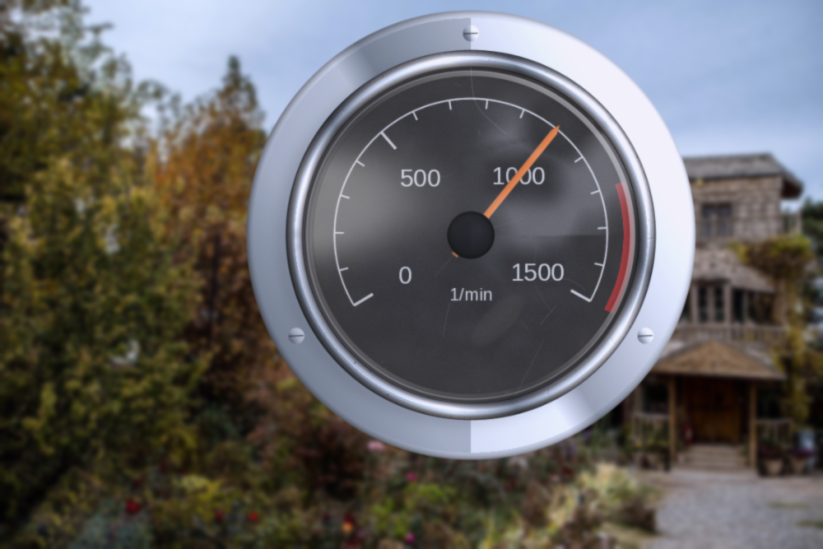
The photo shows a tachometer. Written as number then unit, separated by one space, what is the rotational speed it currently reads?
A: 1000 rpm
